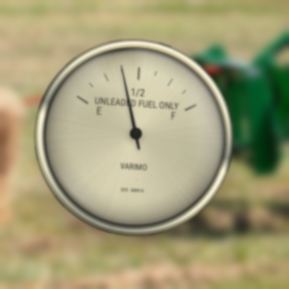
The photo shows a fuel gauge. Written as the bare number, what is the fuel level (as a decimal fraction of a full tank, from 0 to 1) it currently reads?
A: 0.375
